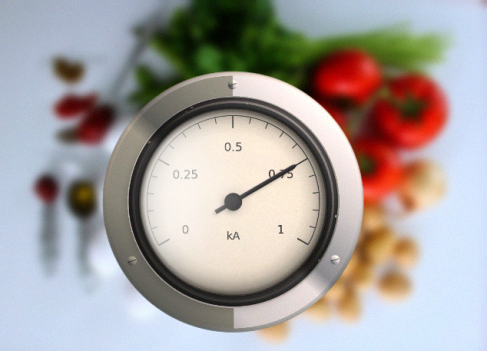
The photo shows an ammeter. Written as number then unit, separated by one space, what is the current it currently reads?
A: 0.75 kA
